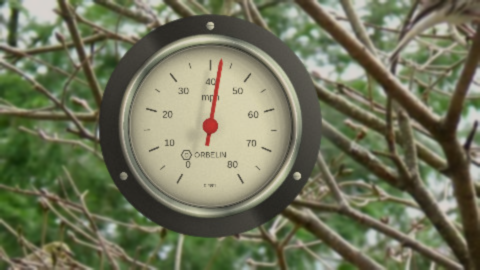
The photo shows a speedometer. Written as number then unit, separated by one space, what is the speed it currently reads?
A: 42.5 mph
